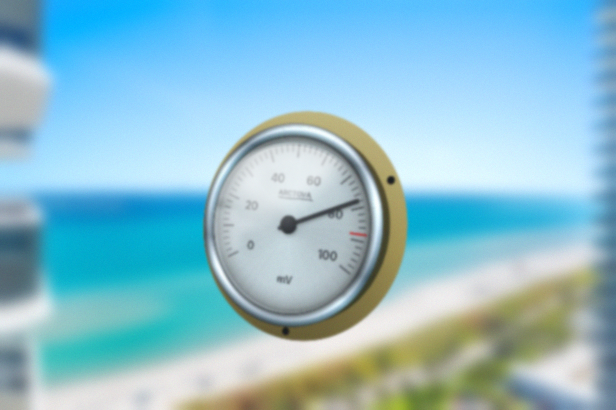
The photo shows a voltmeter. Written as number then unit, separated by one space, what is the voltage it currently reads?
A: 78 mV
